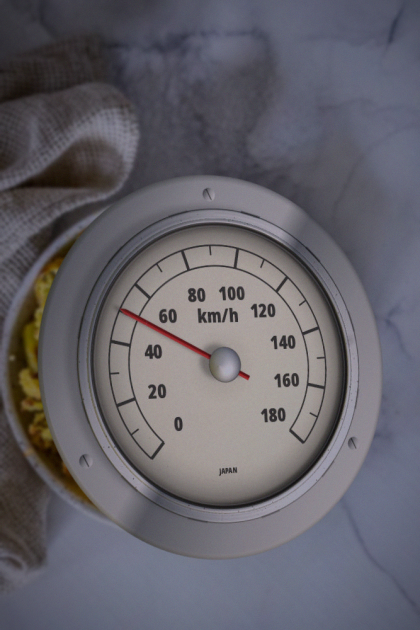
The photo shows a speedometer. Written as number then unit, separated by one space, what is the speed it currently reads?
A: 50 km/h
